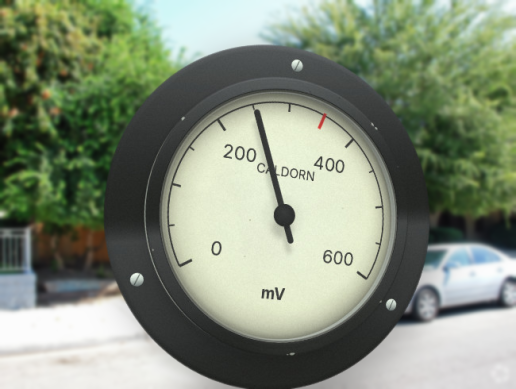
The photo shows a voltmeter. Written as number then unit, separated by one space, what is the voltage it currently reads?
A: 250 mV
